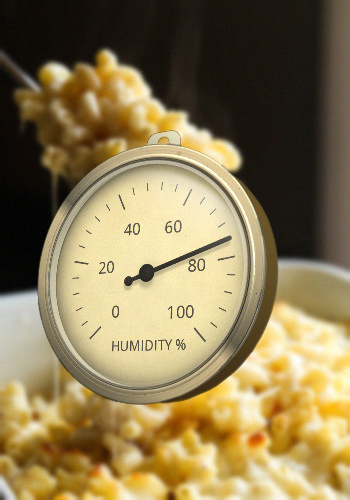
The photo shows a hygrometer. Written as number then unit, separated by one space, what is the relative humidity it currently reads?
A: 76 %
